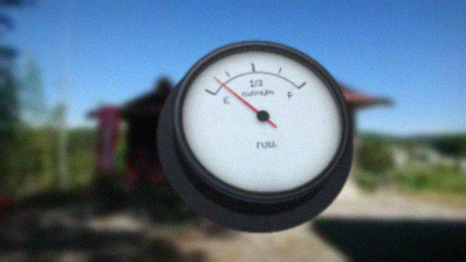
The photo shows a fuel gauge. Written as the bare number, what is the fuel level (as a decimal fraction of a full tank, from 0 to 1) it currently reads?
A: 0.125
